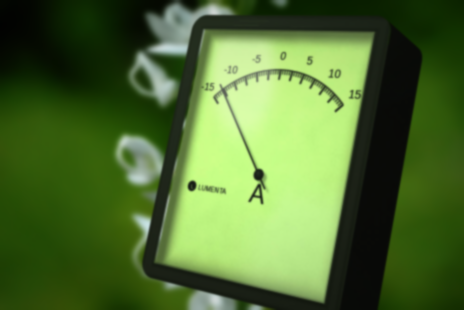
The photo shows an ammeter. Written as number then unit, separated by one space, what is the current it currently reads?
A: -12.5 A
